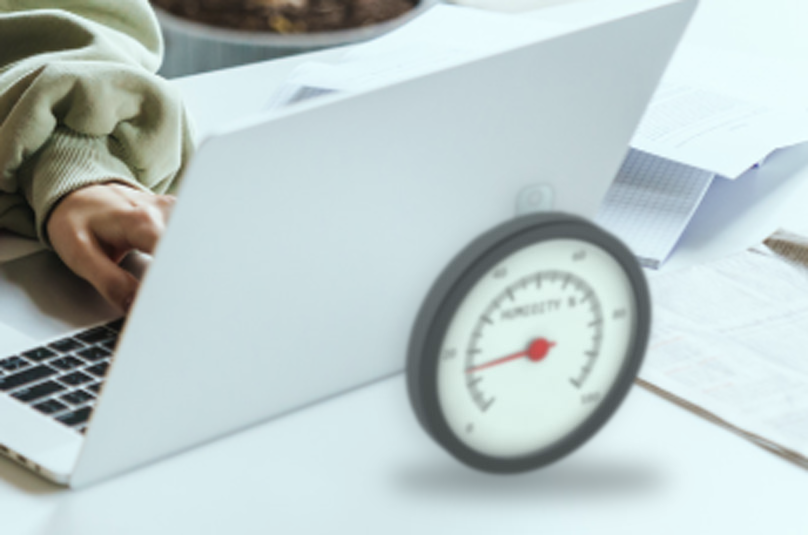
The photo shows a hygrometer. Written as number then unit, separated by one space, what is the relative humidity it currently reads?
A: 15 %
